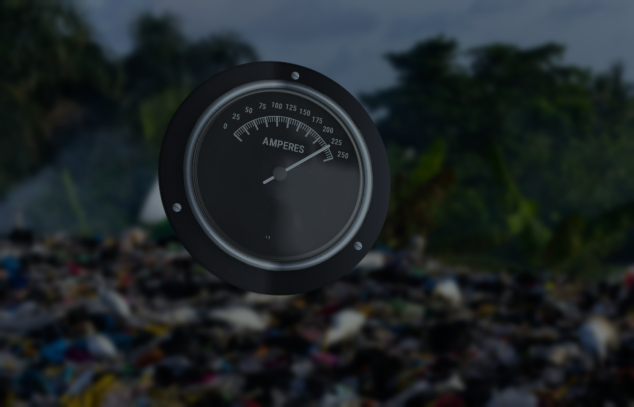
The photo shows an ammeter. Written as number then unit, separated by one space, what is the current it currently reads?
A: 225 A
